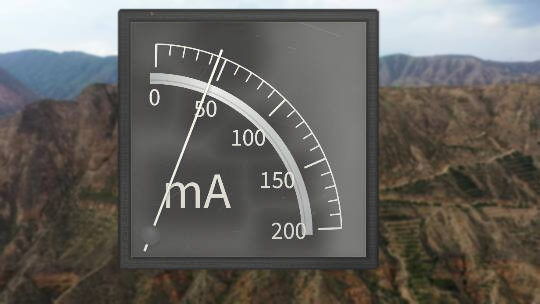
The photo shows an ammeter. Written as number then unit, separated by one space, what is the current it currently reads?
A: 45 mA
